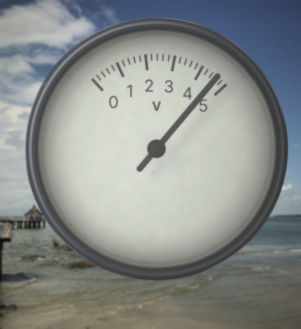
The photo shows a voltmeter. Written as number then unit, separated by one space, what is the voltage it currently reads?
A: 4.6 V
